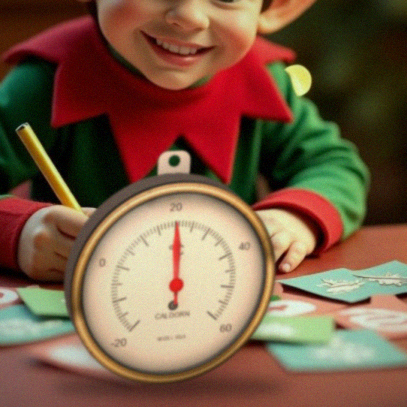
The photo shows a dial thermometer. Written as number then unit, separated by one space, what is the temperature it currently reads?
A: 20 °C
